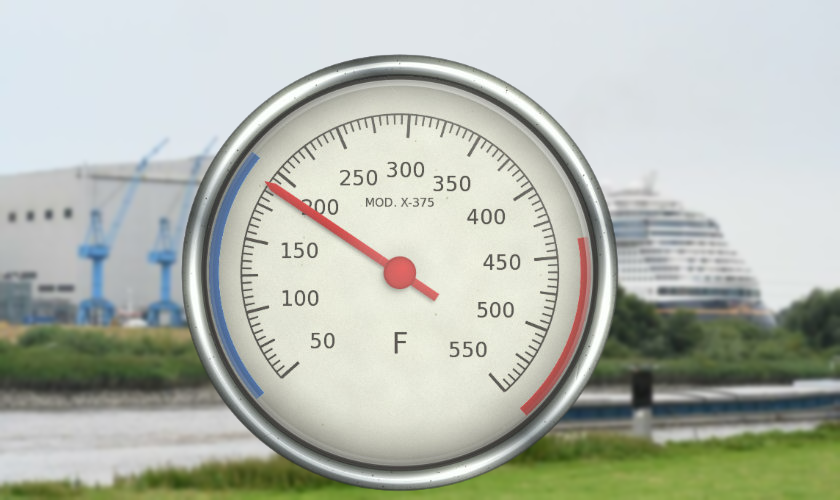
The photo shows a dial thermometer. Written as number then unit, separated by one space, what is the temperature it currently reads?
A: 190 °F
